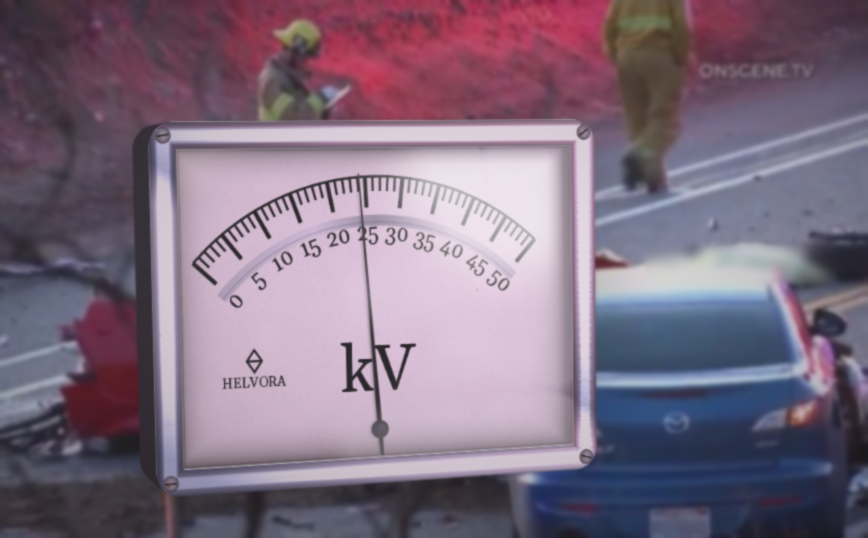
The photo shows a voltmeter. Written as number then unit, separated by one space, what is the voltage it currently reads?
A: 24 kV
